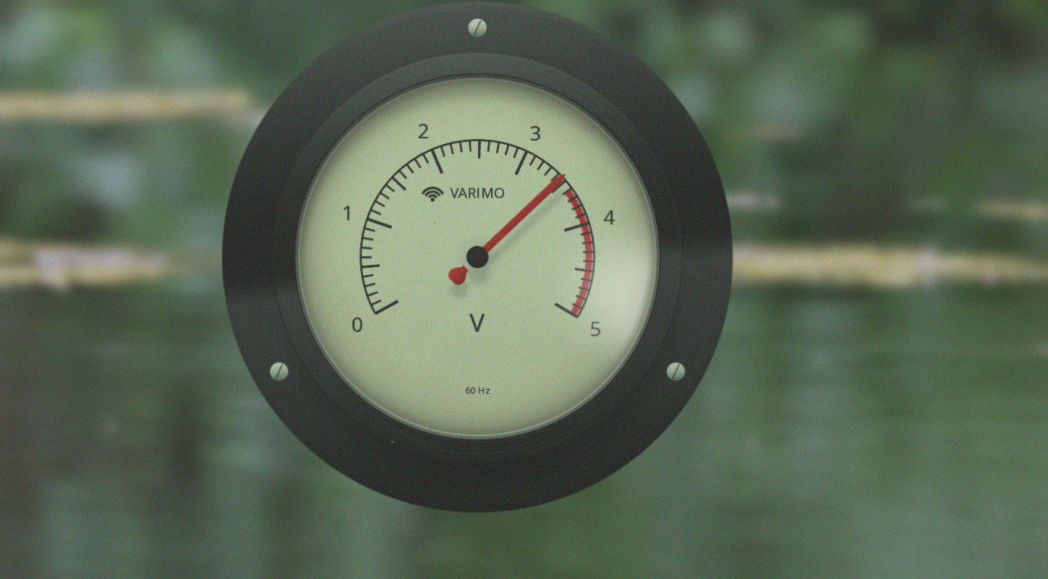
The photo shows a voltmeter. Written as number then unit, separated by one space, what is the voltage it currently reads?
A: 3.45 V
